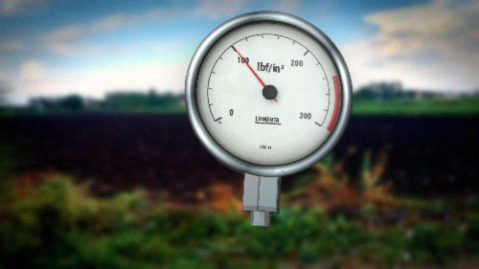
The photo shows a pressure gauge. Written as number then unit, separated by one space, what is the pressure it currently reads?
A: 100 psi
